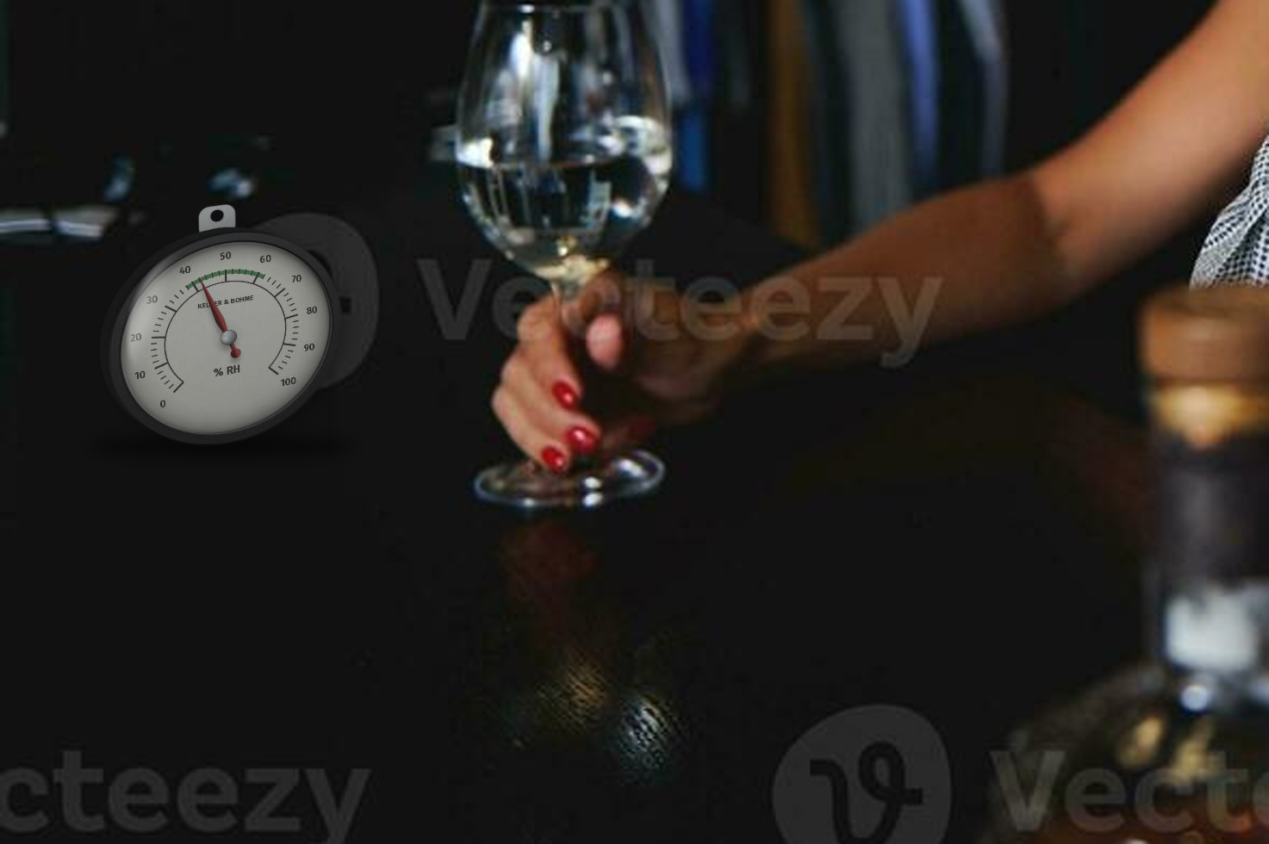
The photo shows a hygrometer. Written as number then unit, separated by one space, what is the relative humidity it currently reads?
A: 42 %
